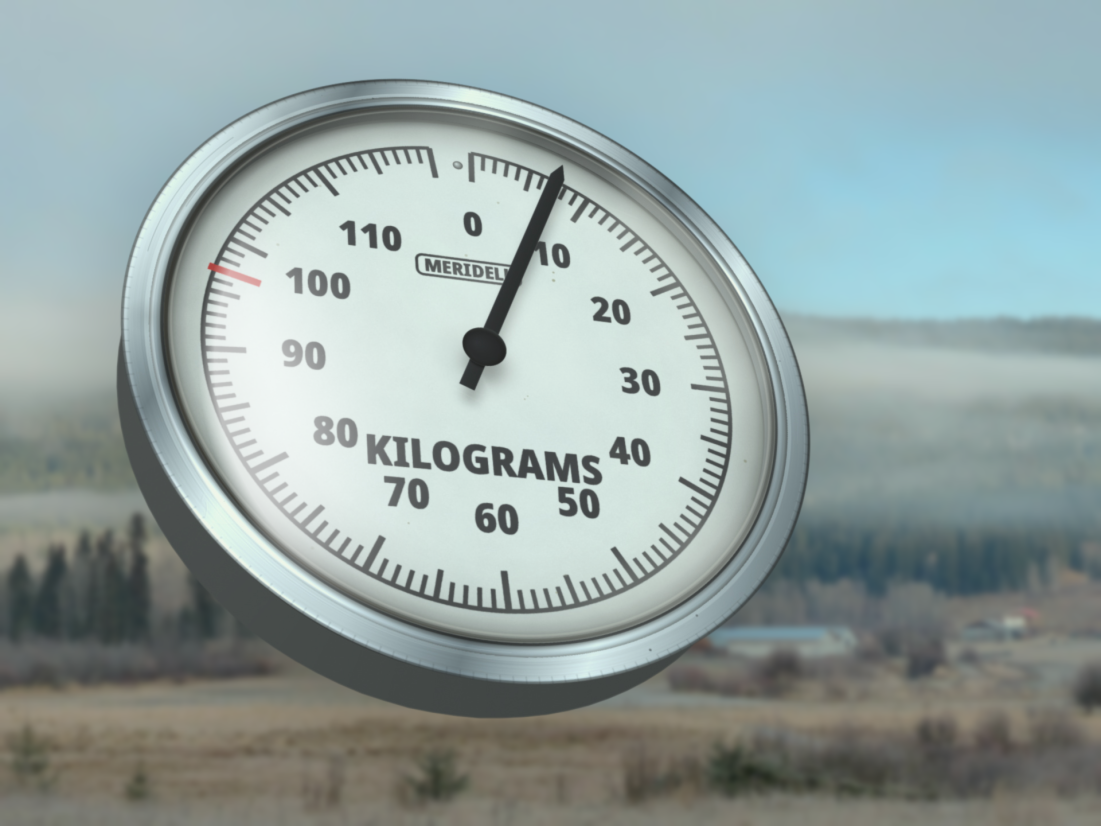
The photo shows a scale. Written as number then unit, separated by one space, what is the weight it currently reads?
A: 7 kg
